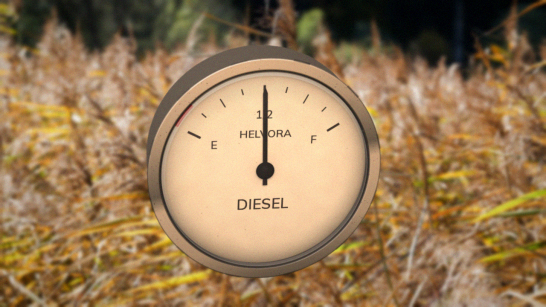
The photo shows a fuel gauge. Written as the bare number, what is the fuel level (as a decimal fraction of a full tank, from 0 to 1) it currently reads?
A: 0.5
